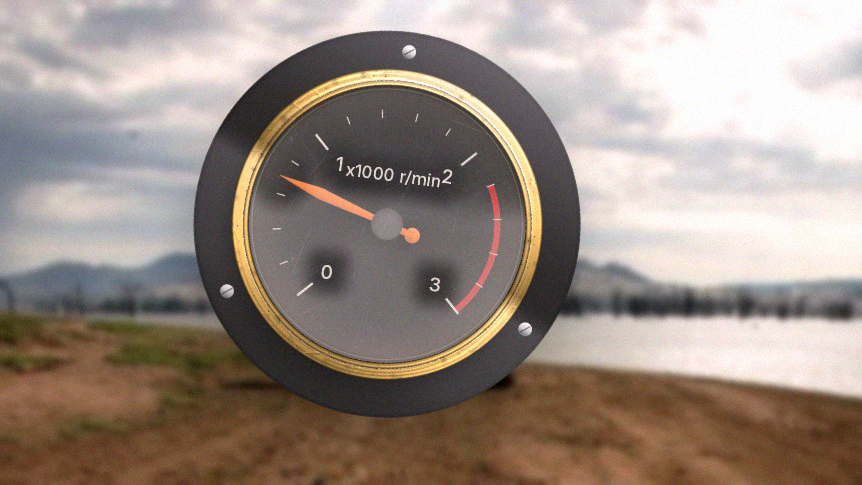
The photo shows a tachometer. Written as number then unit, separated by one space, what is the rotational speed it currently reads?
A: 700 rpm
